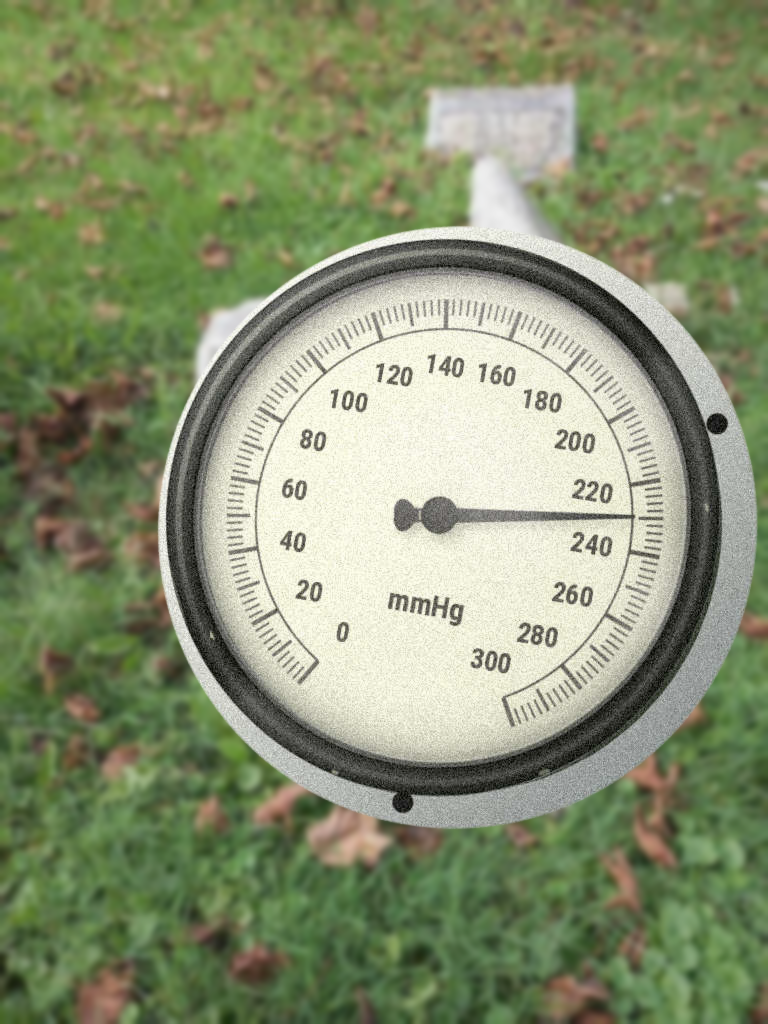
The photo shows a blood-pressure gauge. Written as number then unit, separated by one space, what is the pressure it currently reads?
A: 230 mmHg
